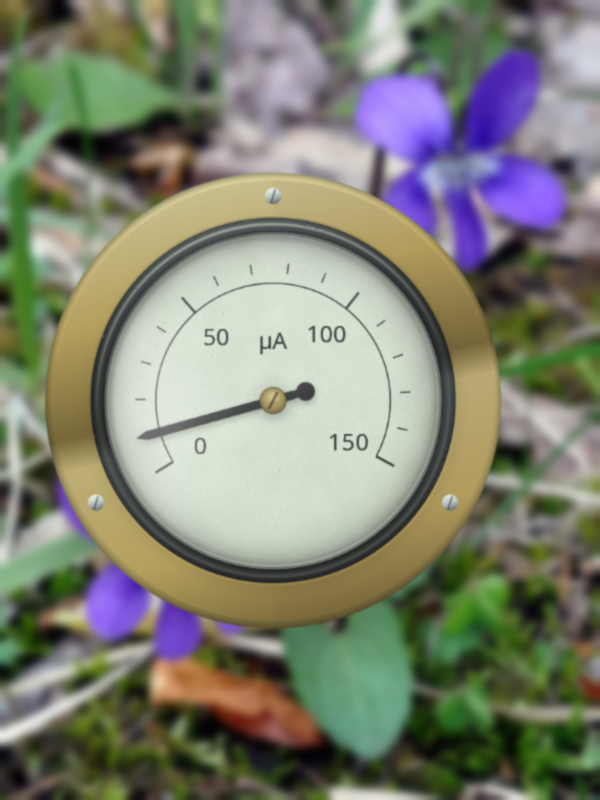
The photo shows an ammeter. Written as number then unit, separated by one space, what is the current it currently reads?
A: 10 µA
